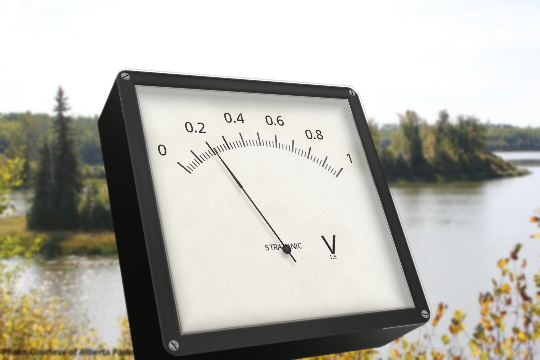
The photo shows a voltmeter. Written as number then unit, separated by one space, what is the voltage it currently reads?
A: 0.2 V
